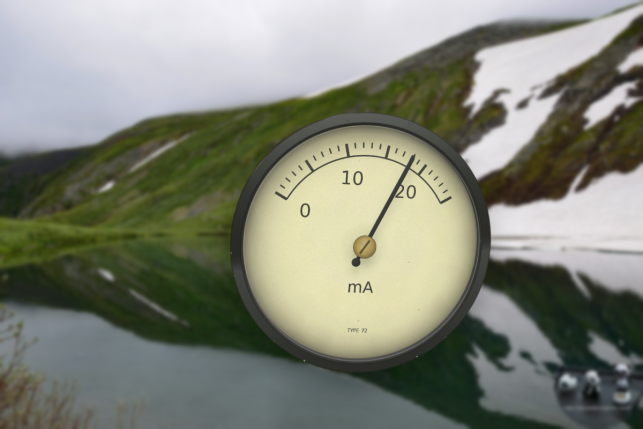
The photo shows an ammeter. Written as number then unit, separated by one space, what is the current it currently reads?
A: 18 mA
